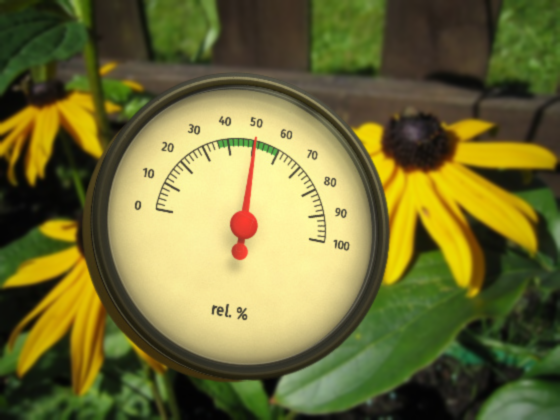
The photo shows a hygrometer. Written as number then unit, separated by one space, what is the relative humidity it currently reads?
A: 50 %
